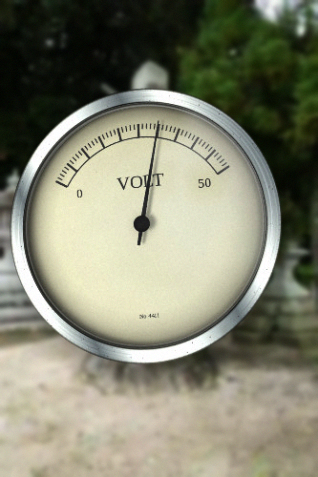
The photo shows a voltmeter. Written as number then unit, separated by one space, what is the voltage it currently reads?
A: 30 V
